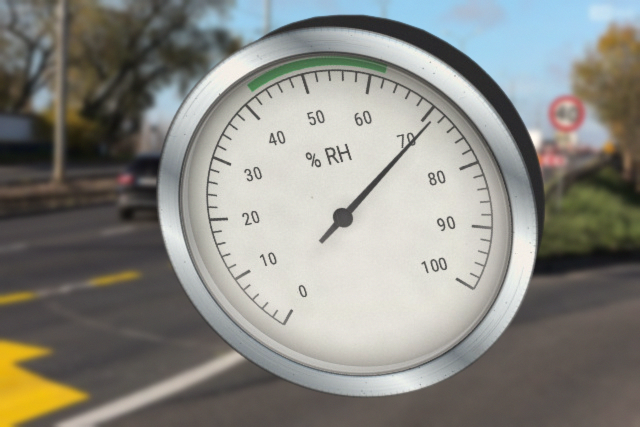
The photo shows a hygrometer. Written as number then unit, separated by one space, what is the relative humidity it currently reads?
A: 71 %
